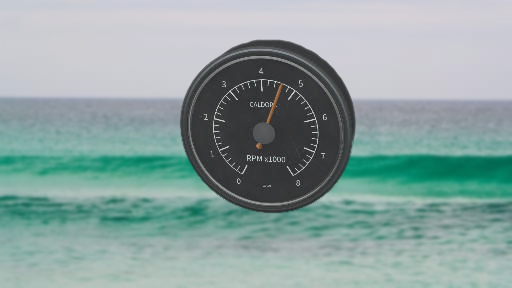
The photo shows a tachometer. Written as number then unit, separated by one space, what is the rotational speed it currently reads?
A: 4600 rpm
